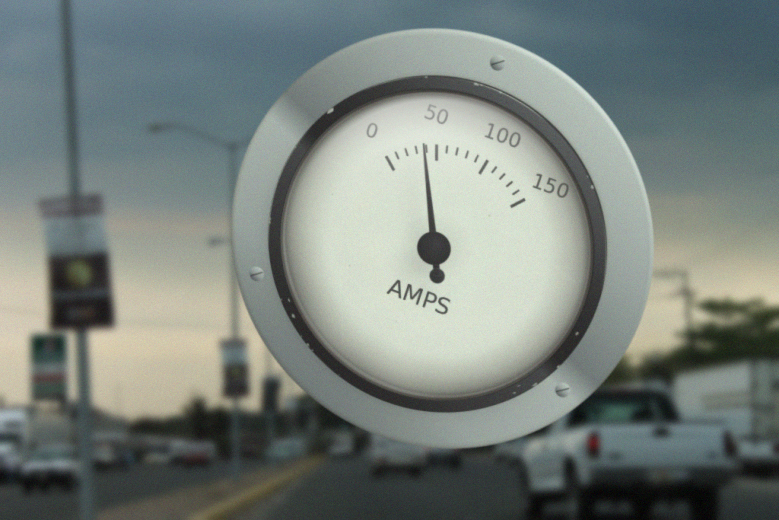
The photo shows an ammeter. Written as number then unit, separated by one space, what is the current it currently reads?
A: 40 A
